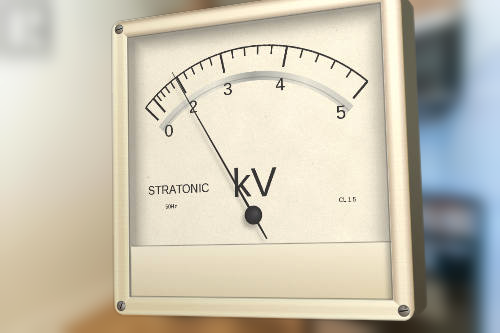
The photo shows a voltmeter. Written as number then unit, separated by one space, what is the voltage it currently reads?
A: 2 kV
